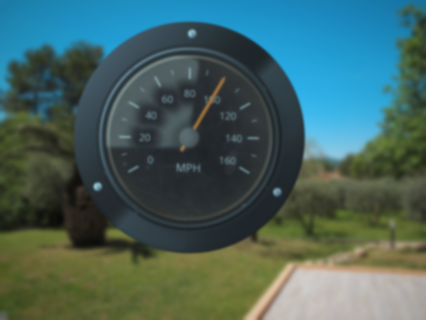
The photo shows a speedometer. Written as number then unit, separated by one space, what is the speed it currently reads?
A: 100 mph
